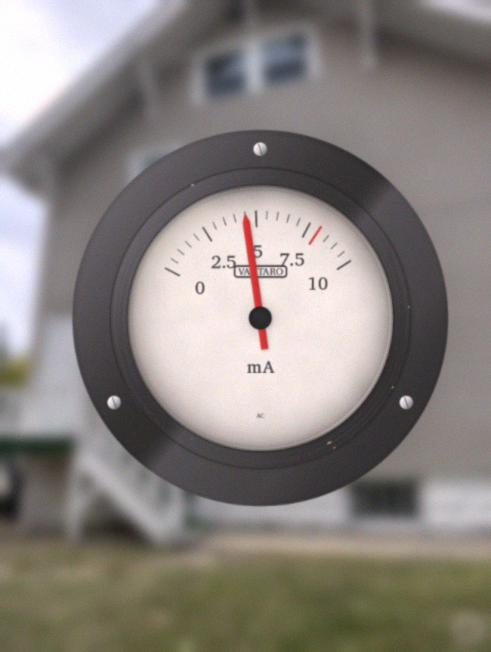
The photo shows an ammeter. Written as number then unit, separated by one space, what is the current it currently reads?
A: 4.5 mA
